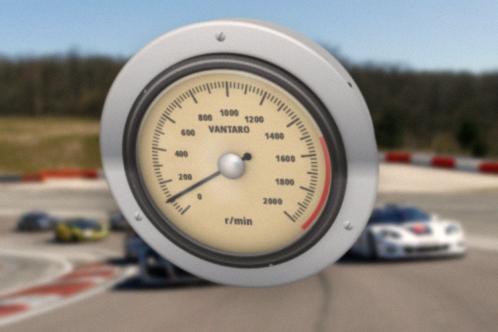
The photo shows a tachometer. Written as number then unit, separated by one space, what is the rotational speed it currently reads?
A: 100 rpm
